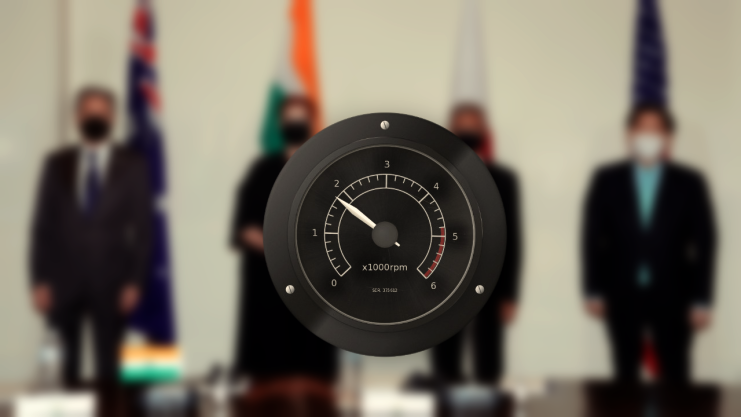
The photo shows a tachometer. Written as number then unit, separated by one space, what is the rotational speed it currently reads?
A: 1800 rpm
